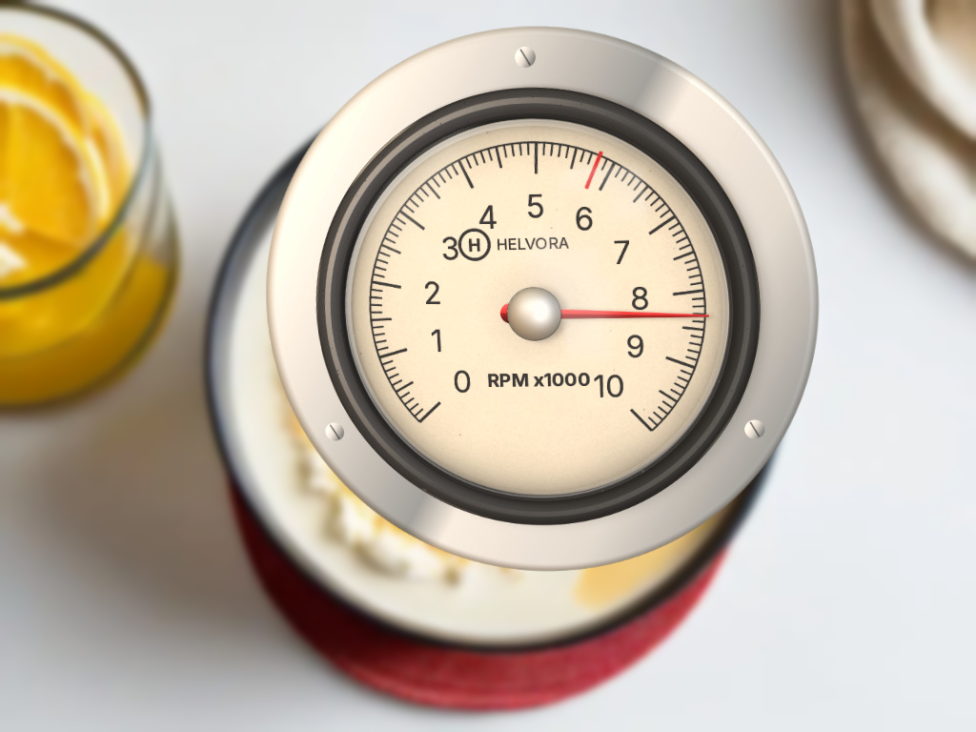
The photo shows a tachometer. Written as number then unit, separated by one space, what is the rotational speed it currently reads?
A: 8300 rpm
